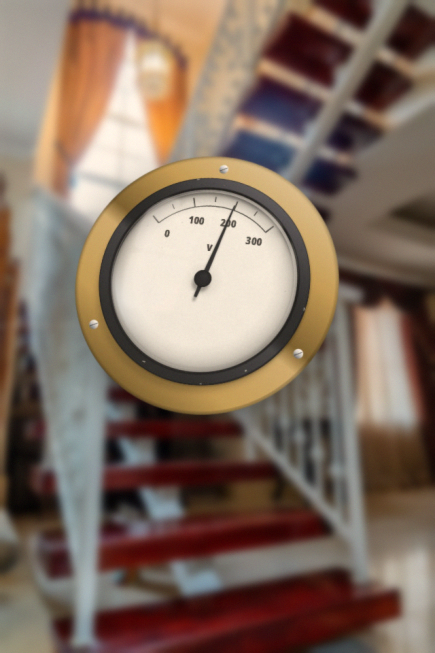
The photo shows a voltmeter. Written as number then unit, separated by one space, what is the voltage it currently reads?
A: 200 V
